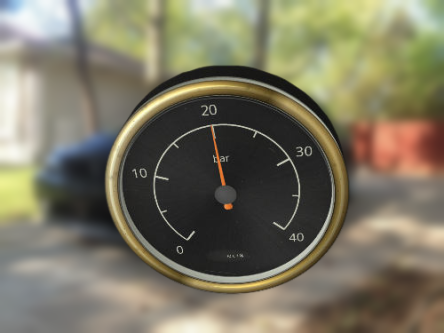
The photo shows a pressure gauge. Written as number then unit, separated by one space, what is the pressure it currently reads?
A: 20 bar
